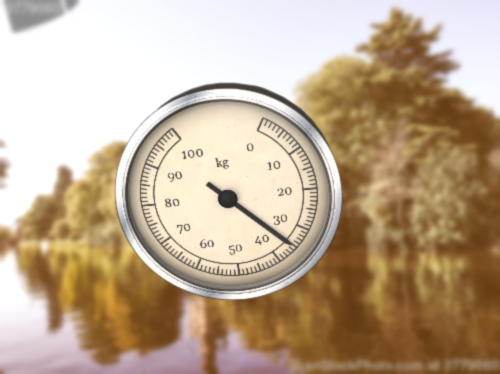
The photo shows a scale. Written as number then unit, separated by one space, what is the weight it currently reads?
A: 35 kg
